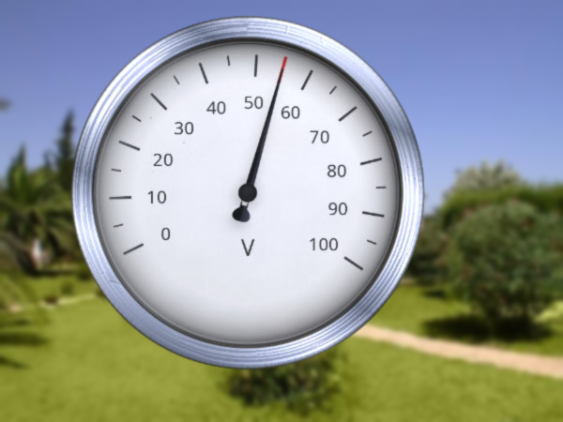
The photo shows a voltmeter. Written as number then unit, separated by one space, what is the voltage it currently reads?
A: 55 V
